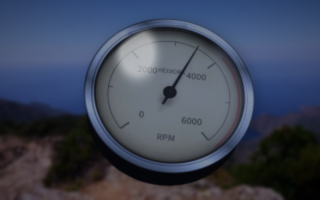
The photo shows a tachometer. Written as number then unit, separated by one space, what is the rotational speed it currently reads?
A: 3500 rpm
